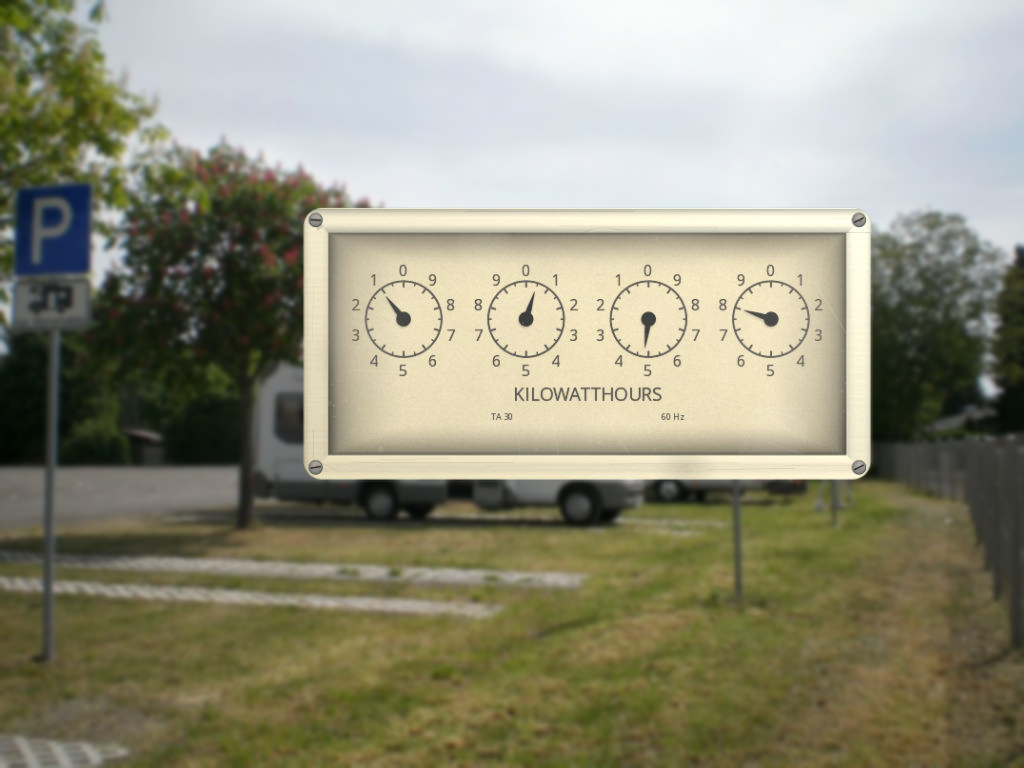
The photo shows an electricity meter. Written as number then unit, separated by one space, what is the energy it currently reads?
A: 1048 kWh
